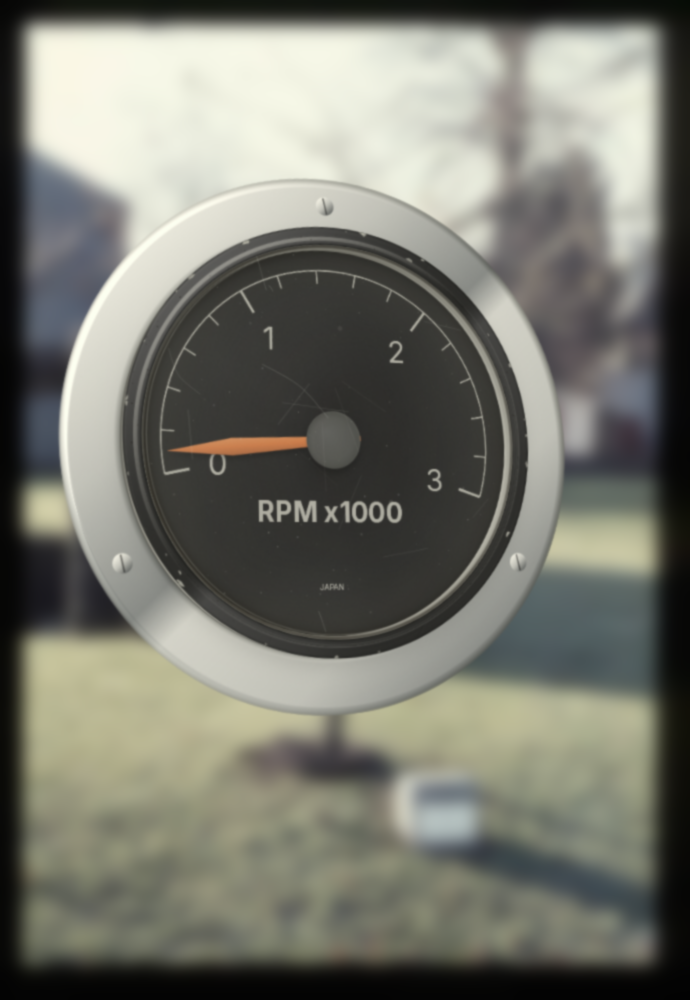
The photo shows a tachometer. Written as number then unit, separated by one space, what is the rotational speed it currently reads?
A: 100 rpm
